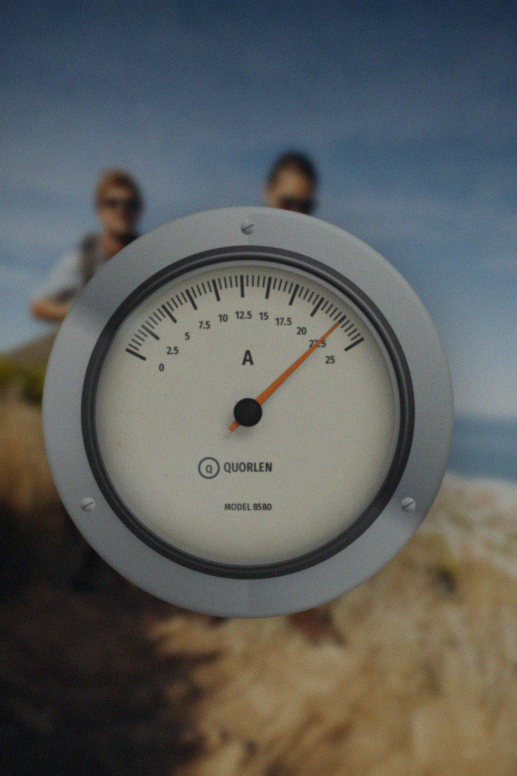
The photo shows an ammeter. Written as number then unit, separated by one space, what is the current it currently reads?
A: 22.5 A
